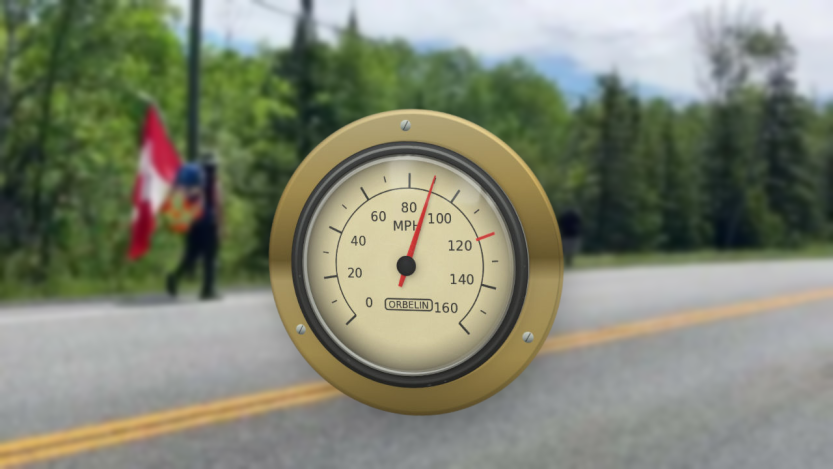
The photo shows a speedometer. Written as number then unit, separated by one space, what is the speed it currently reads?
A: 90 mph
